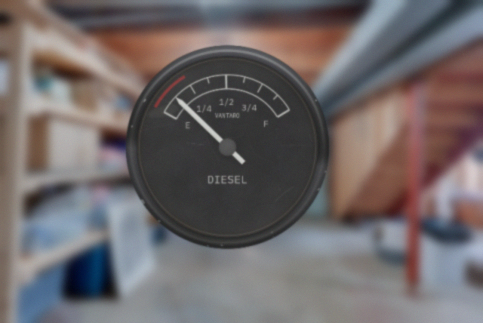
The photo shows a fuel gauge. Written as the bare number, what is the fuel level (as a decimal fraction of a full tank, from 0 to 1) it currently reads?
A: 0.125
